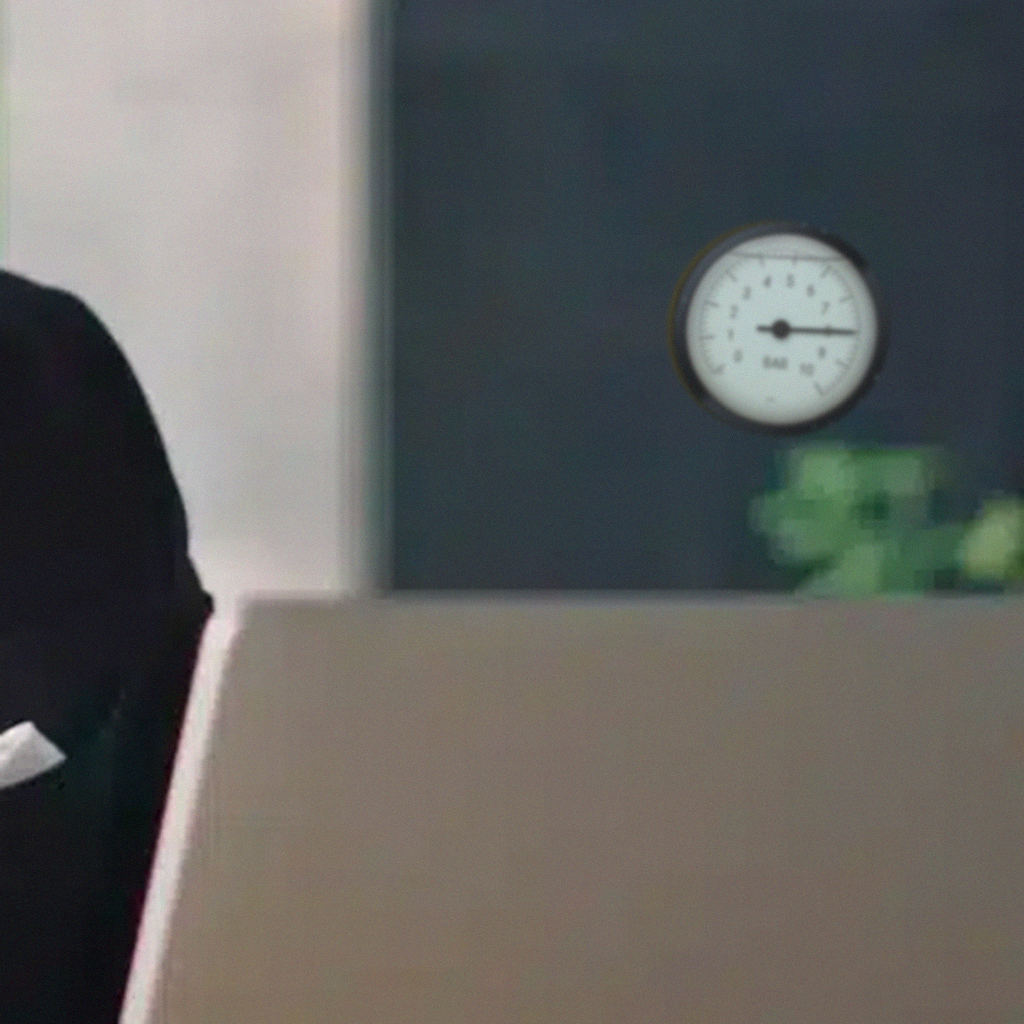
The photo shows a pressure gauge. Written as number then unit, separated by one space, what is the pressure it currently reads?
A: 8 bar
